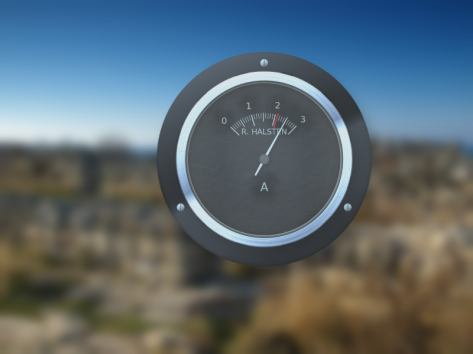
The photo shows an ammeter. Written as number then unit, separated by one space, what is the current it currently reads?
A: 2.5 A
